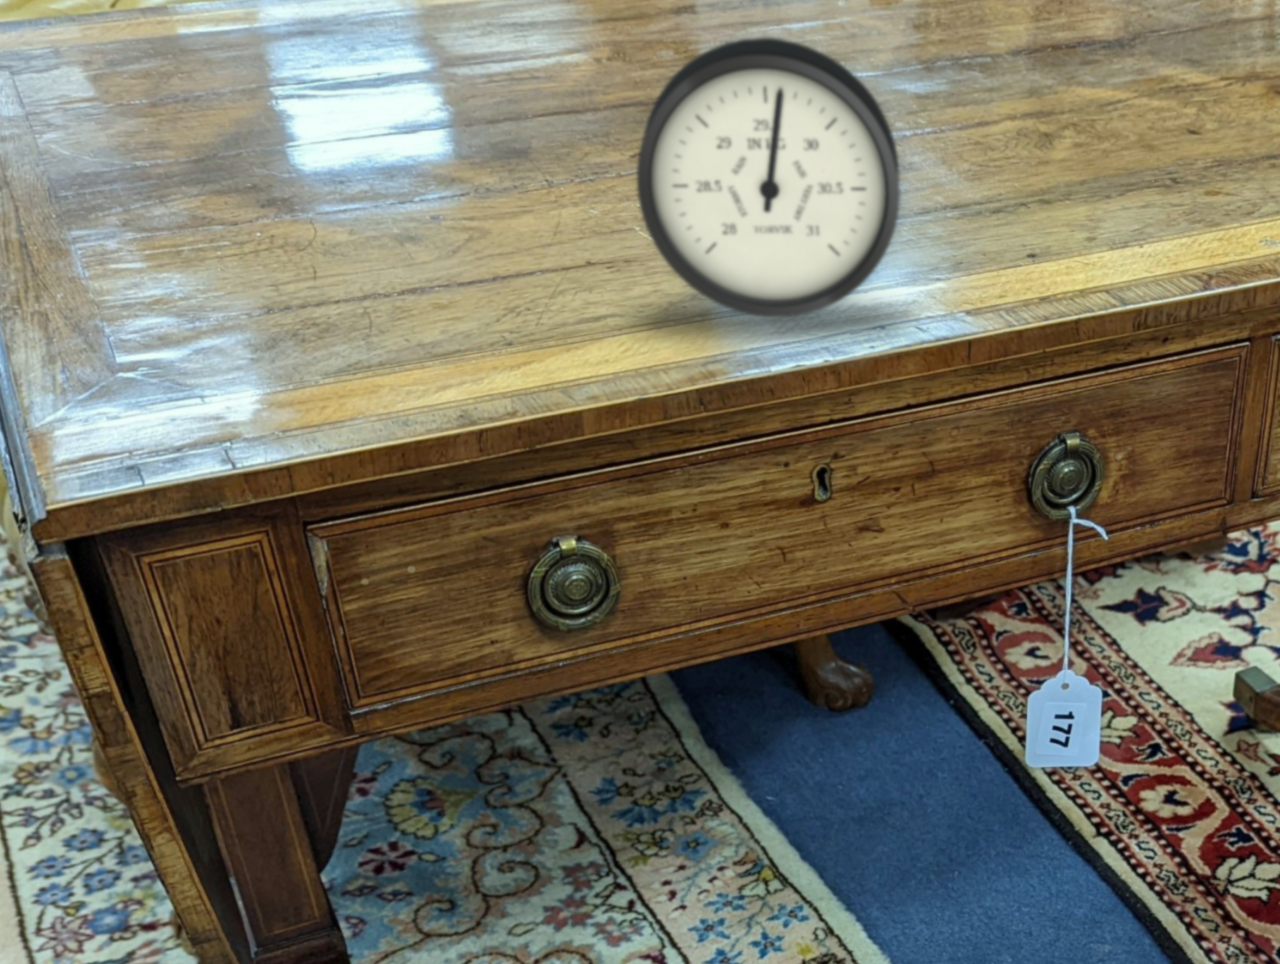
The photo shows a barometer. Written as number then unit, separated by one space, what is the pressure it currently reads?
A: 29.6 inHg
